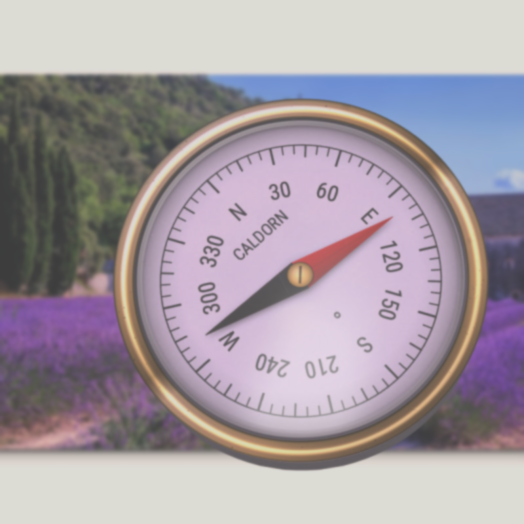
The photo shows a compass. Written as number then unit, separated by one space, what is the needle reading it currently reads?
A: 100 °
